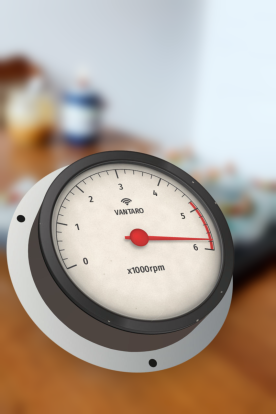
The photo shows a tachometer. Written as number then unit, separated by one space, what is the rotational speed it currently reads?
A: 5800 rpm
